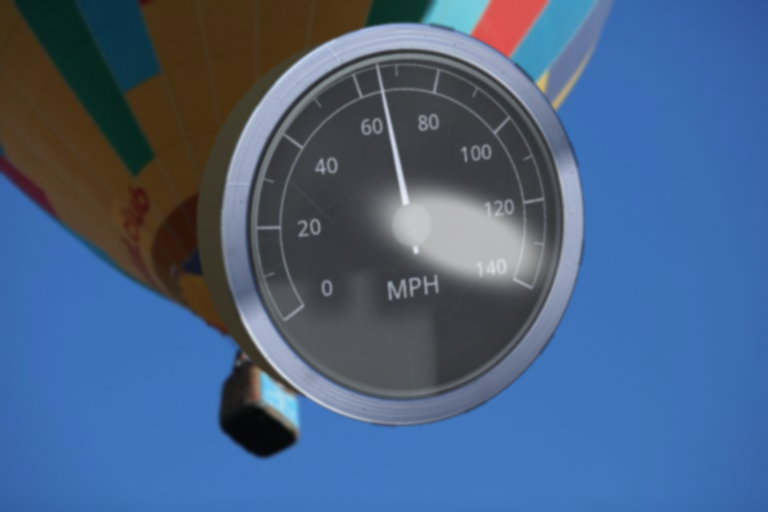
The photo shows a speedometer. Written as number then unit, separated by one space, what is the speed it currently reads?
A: 65 mph
